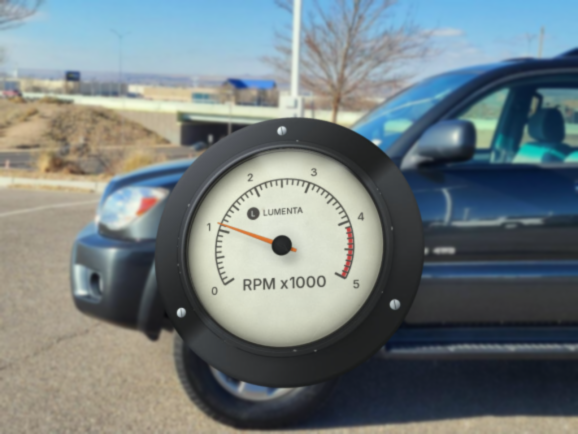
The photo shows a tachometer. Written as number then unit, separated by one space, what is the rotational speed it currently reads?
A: 1100 rpm
